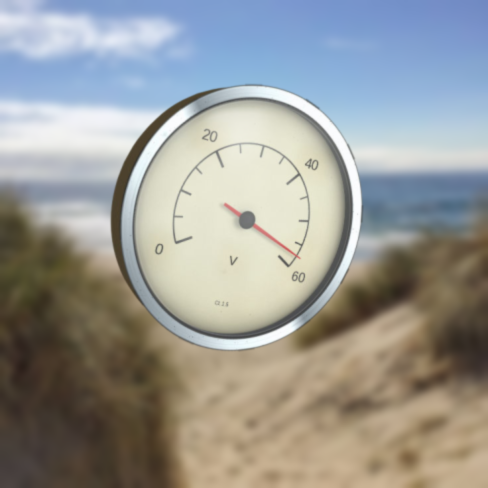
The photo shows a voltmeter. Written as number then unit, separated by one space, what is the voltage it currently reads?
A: 57.5 V
